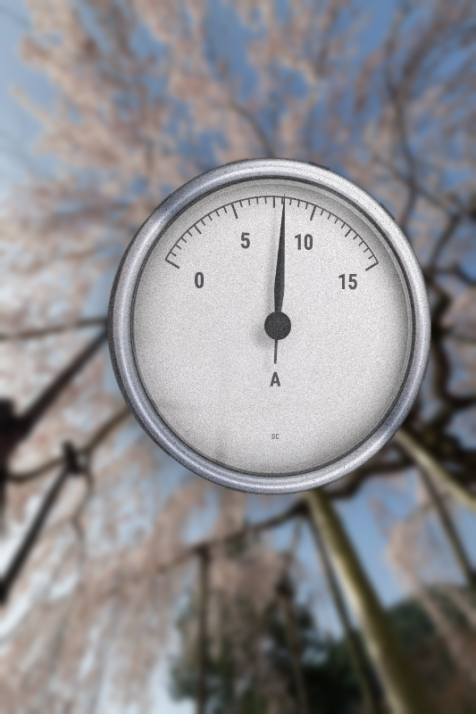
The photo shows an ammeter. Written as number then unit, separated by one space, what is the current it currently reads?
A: 8 A
